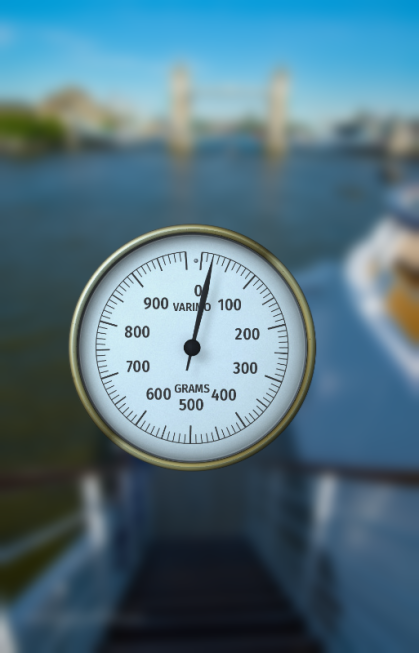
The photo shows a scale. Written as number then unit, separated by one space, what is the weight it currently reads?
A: 20 g
